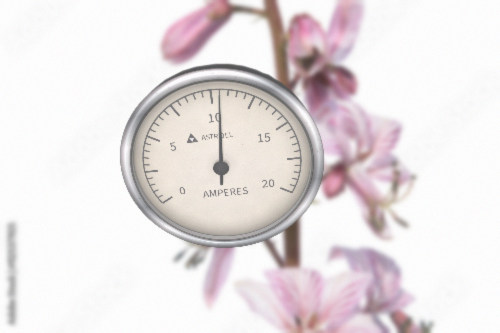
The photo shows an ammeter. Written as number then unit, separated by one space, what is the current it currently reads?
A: 10.5 A
